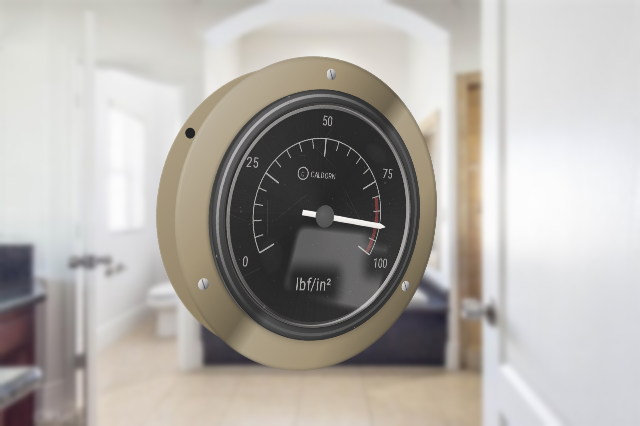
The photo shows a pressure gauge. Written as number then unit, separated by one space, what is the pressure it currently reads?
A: 90 psi
